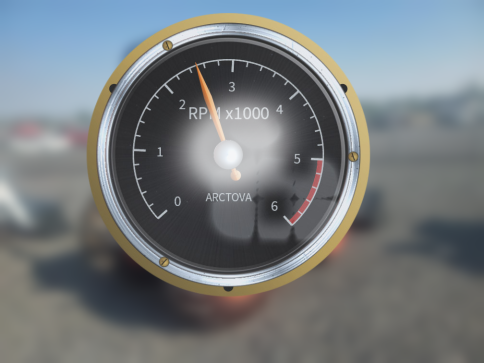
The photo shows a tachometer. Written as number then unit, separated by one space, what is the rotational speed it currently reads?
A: 2500 rpm
